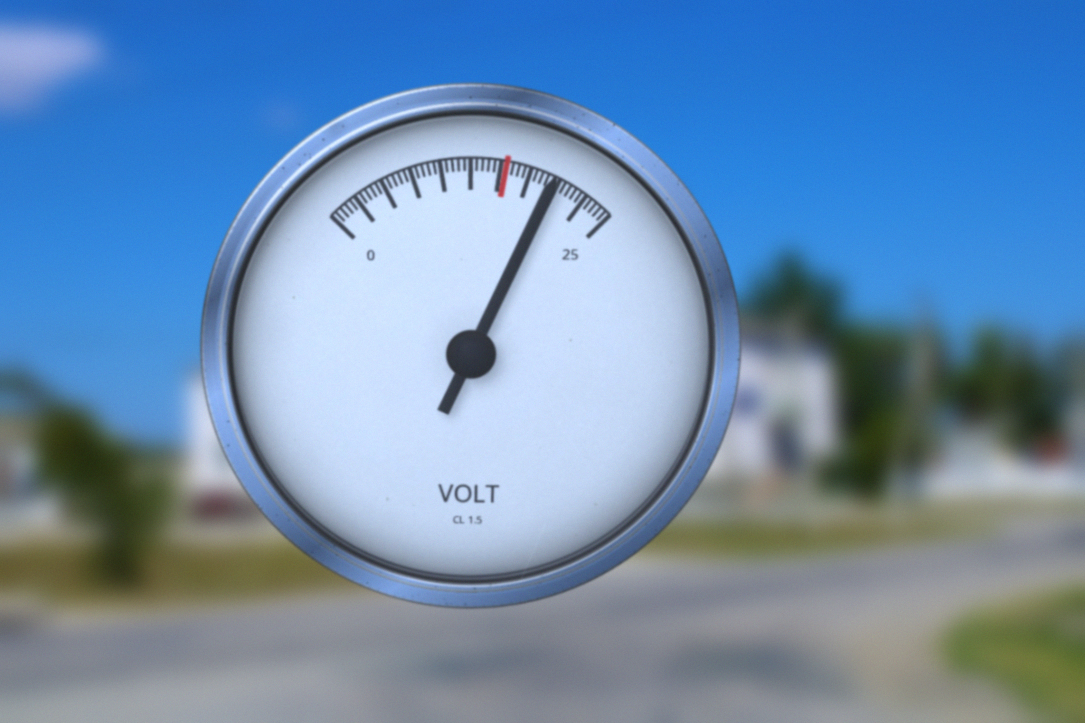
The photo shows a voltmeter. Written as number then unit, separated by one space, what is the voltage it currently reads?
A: 19.5 V
